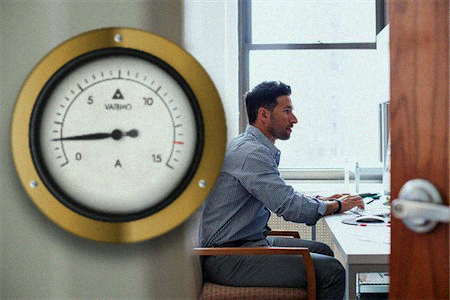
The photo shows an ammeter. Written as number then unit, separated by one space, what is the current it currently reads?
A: 1.5 A
